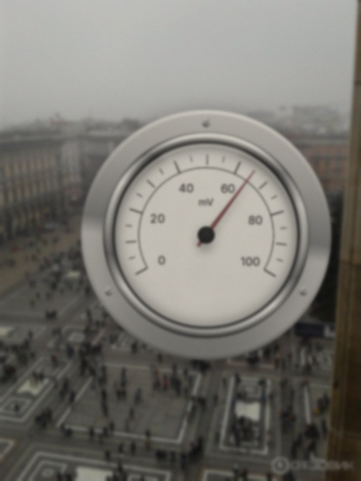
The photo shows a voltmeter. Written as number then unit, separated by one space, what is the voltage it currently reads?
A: 65 mV
